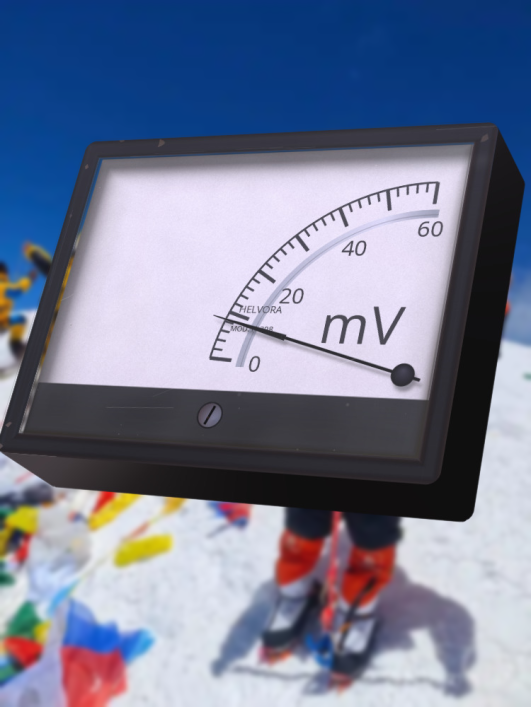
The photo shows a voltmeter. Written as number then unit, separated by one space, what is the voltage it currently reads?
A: 8 mV
